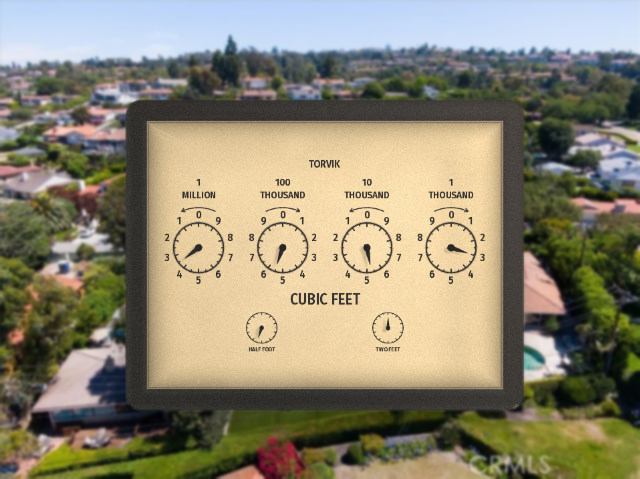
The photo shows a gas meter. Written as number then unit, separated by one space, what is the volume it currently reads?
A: 355300 ft³
